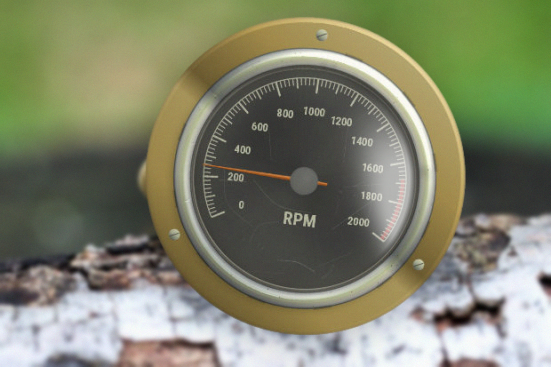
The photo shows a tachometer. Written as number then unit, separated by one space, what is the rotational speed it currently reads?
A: 260 rpm
